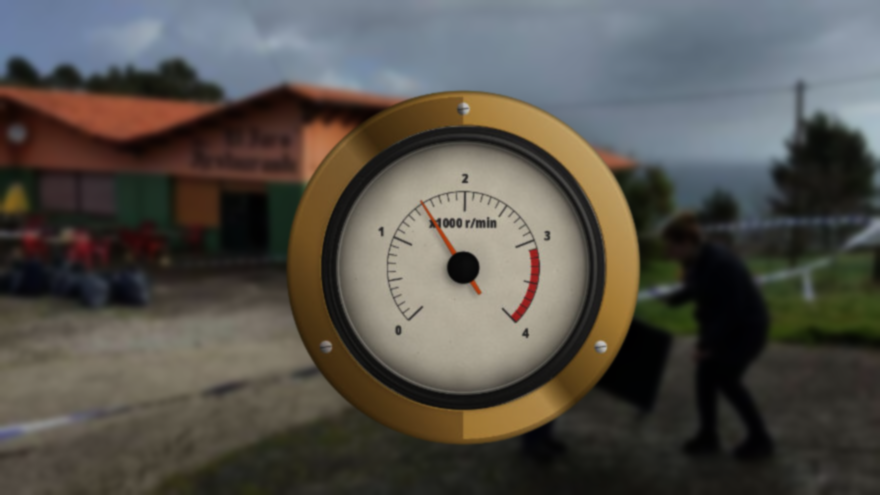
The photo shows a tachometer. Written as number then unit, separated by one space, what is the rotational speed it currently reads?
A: 1500 rpm
